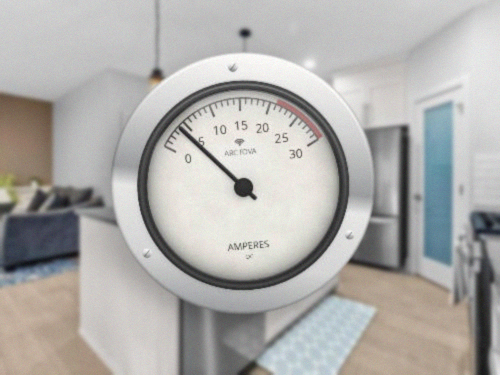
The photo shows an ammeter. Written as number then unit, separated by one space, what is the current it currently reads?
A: 4 A
